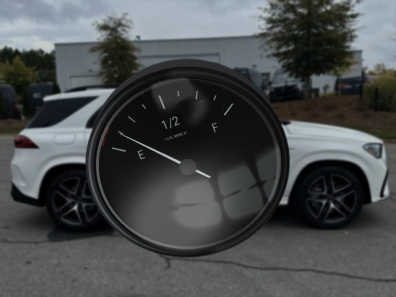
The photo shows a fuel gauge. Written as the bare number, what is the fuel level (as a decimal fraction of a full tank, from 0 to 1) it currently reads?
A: 0.125
